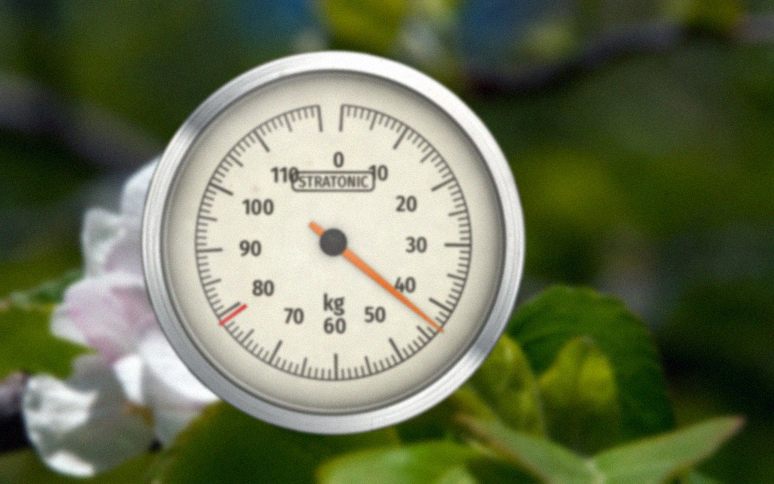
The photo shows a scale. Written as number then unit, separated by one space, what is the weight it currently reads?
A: 43 kg
